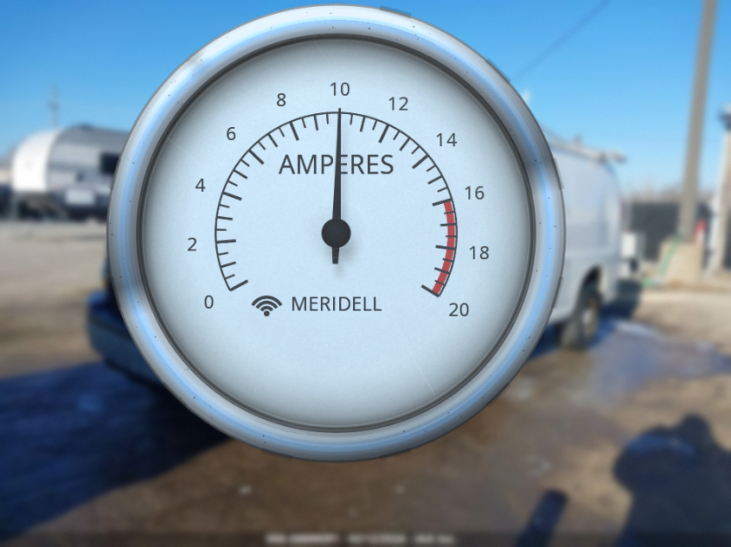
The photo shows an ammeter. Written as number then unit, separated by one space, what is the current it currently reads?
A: 10 A
